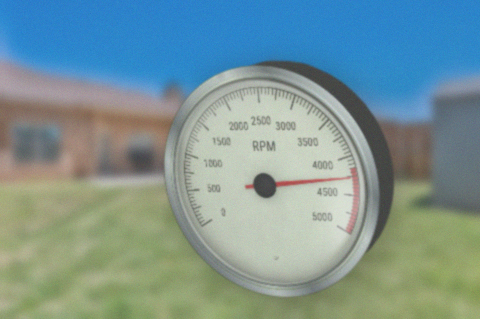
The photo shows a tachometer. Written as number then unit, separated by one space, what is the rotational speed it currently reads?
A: 4250 rpm
